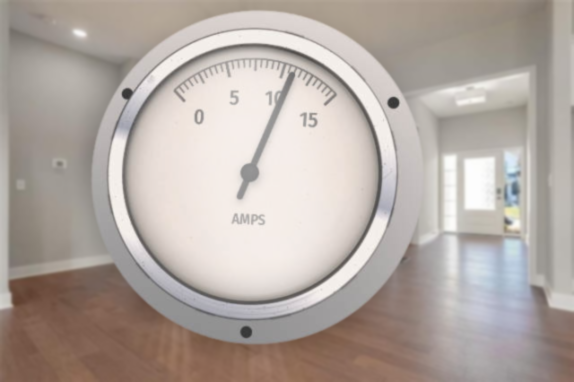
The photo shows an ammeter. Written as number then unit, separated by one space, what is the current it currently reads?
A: 11 A
